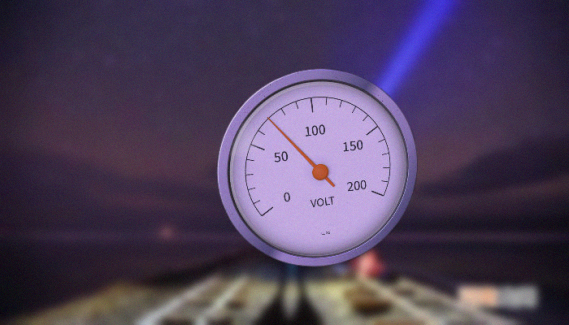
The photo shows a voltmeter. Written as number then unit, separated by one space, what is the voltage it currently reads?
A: 70 V
